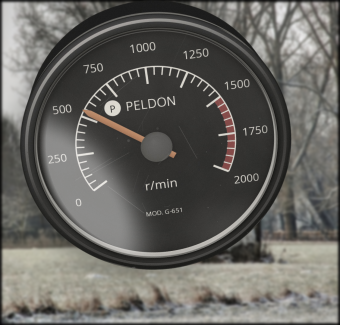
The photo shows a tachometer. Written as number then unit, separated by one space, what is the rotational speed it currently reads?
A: 550 rpm
